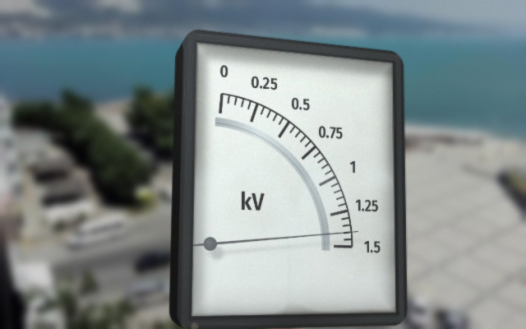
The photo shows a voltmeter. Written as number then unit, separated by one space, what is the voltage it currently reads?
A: 1.4 kV
